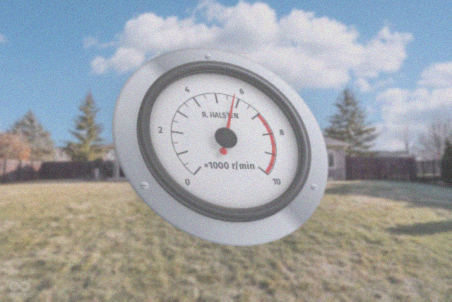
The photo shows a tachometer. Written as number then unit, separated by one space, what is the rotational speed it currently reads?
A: 5750 rpm
